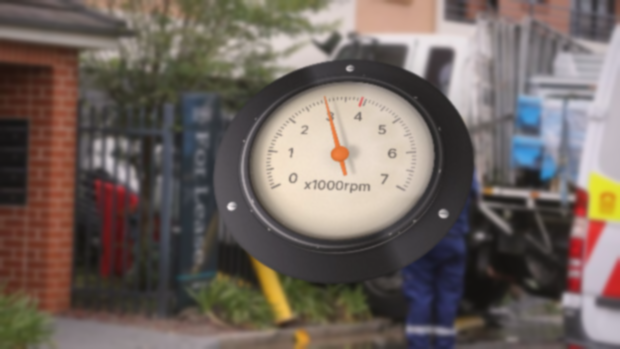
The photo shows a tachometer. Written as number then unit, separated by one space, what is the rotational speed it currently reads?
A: 3000 rpm
